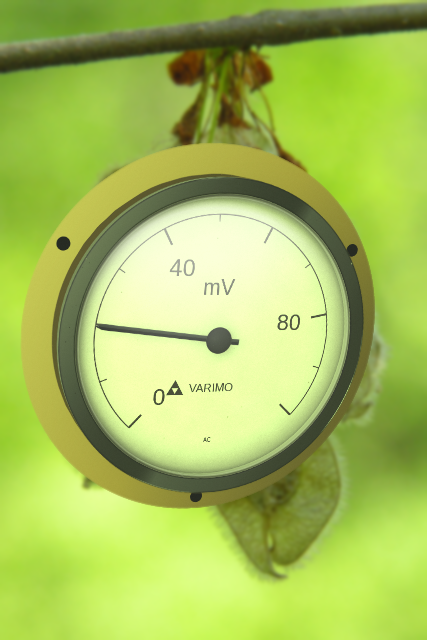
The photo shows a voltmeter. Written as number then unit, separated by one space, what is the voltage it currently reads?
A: 20 mV
